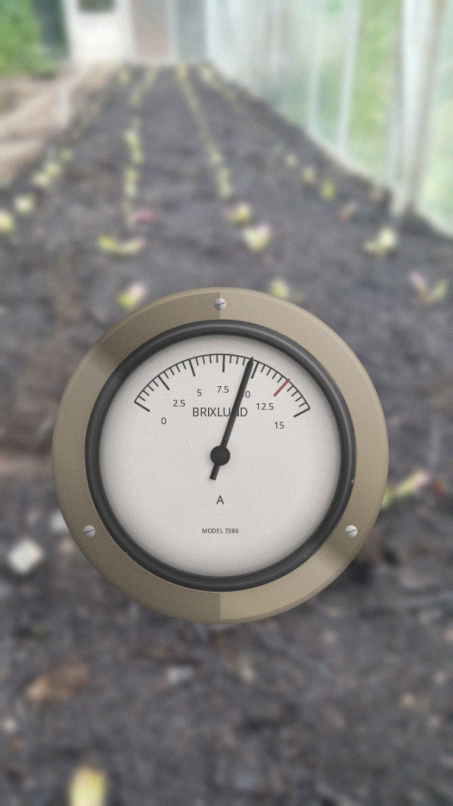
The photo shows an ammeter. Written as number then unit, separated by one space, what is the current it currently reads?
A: 9.5 A
